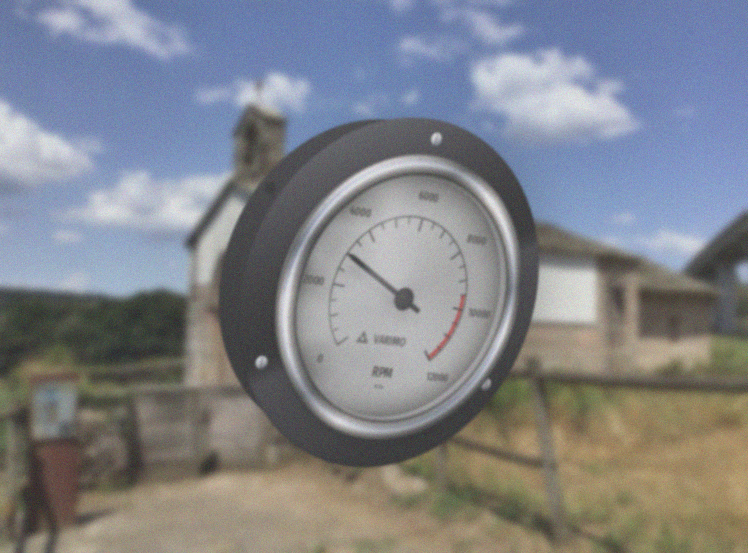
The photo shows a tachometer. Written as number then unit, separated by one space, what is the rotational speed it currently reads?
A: 3000 rpm
